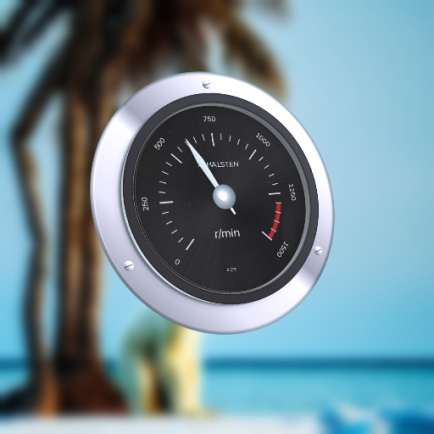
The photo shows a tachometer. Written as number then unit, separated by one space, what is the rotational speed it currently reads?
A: 600 rpm
